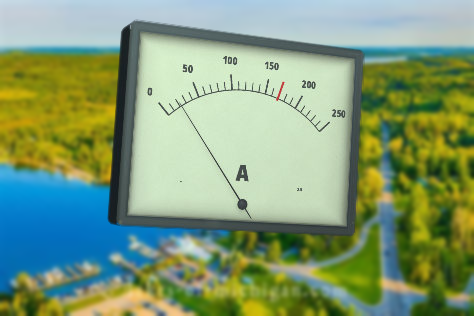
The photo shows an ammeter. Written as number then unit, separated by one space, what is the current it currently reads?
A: 20 A
